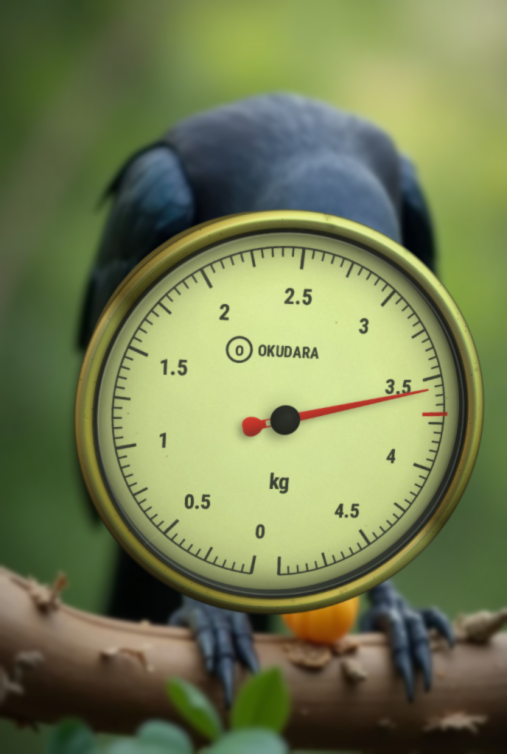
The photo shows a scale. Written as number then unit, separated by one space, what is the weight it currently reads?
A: 3.55 kg
